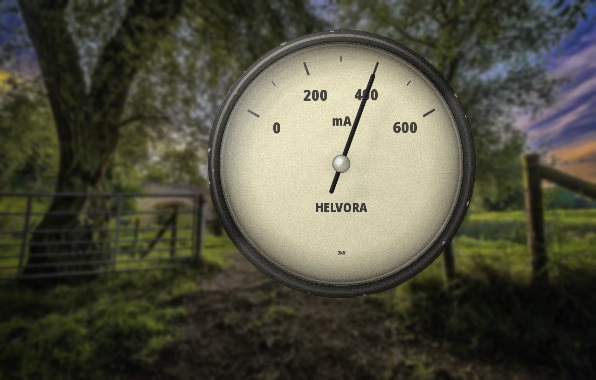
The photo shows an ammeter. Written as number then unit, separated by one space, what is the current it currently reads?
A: 400 mA
